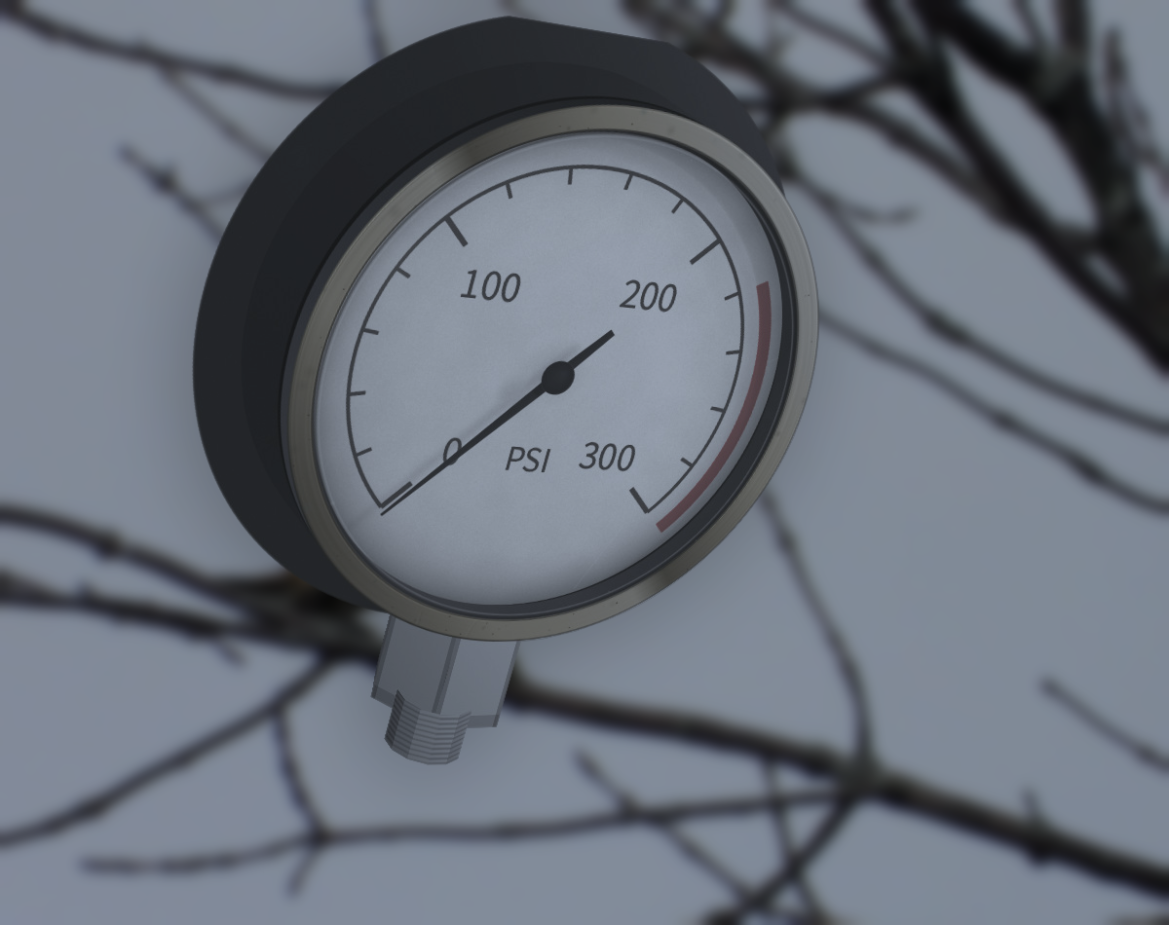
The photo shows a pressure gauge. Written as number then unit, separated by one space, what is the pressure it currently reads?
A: 0 psi
